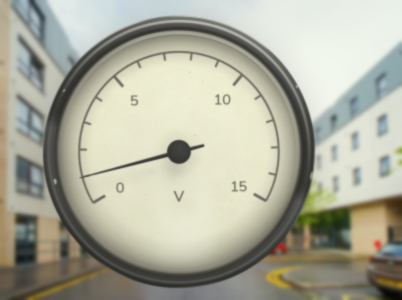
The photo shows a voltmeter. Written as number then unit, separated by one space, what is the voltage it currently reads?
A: 1 V
